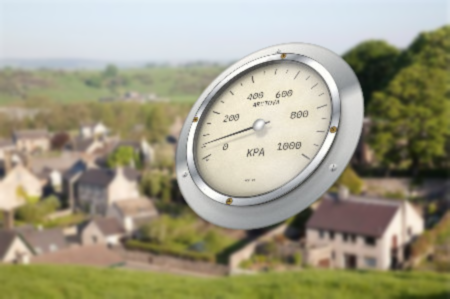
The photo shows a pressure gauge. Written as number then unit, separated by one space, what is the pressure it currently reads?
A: 50 kPa
